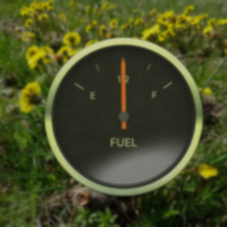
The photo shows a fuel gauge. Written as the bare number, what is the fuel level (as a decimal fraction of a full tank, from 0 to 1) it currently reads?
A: 0.5
